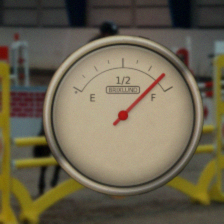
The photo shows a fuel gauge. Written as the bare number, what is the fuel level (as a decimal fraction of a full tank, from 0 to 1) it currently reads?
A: 0.875
